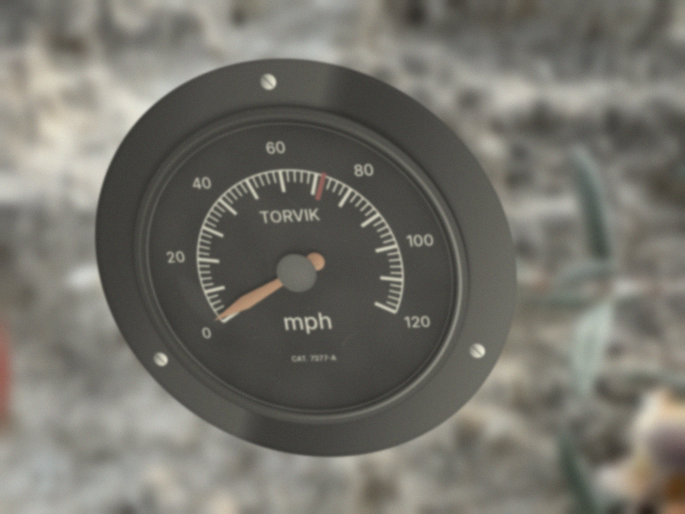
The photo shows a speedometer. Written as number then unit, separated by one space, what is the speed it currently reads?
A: 2 mph
